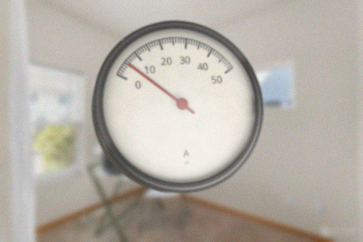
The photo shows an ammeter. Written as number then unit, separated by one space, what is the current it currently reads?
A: 5 A
